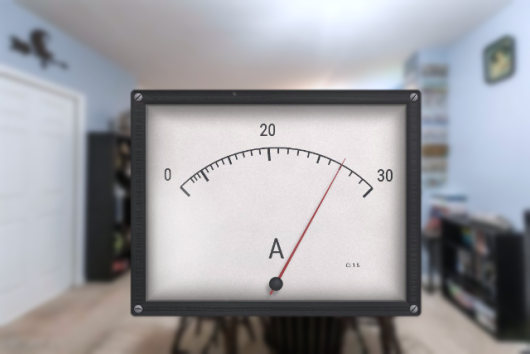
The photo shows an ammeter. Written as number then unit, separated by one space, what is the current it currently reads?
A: 27 A
